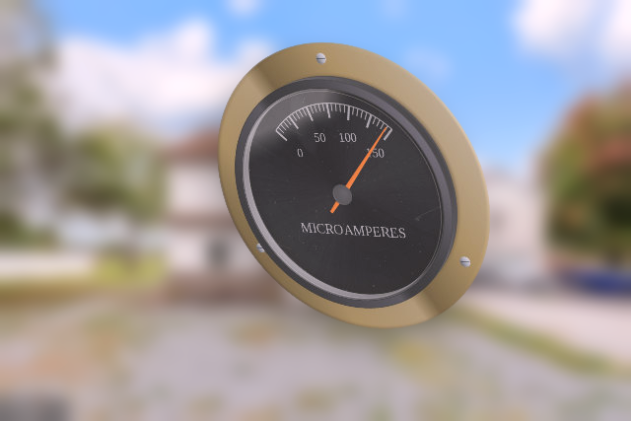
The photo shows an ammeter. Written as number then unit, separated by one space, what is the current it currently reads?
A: 145 µA
